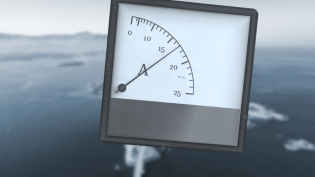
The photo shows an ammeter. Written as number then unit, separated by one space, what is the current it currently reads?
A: 17 A
